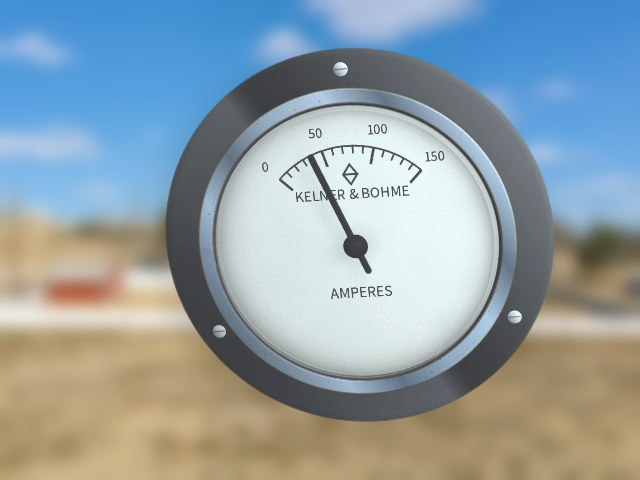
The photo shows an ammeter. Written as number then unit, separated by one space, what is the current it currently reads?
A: 40 A
